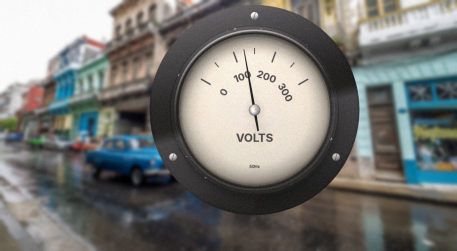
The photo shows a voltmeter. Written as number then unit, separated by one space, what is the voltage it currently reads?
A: 125 V
